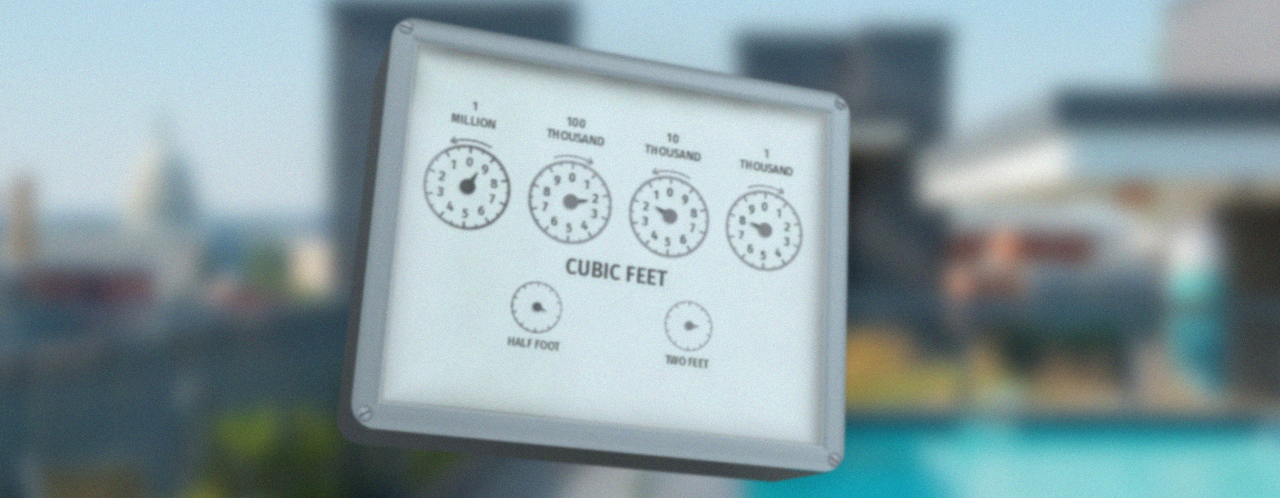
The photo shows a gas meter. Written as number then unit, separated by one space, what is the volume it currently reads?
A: 921800 ft³
